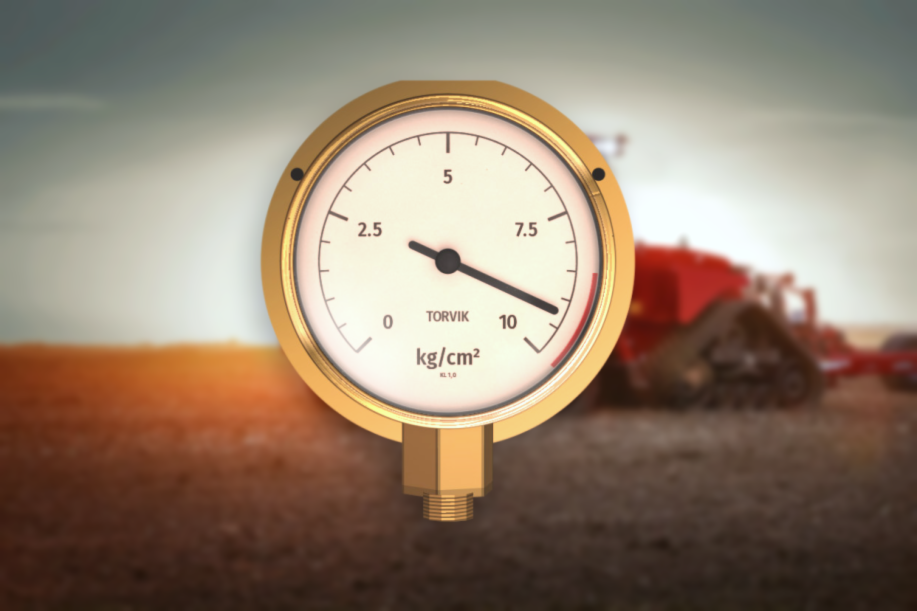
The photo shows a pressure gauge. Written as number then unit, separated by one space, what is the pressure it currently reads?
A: 9.25 kg/cm²
